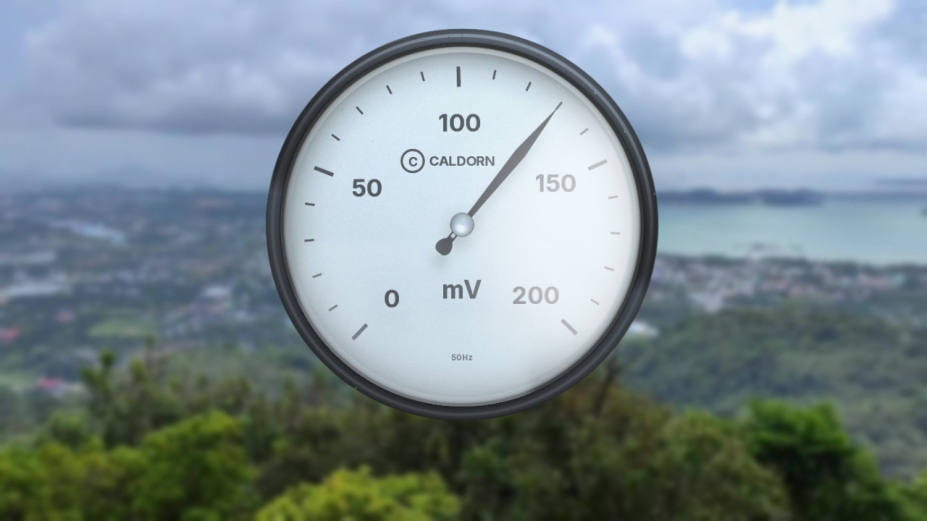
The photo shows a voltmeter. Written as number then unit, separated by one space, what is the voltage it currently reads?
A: 130 mV
